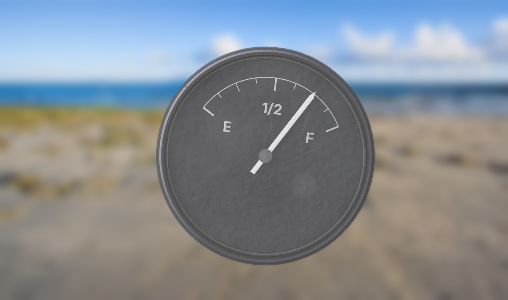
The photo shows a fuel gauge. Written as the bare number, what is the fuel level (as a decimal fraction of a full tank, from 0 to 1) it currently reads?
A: 0.75
